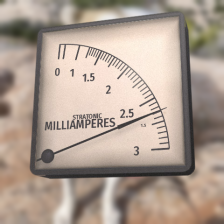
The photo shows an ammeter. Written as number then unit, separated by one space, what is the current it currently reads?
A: 2.65 mA
